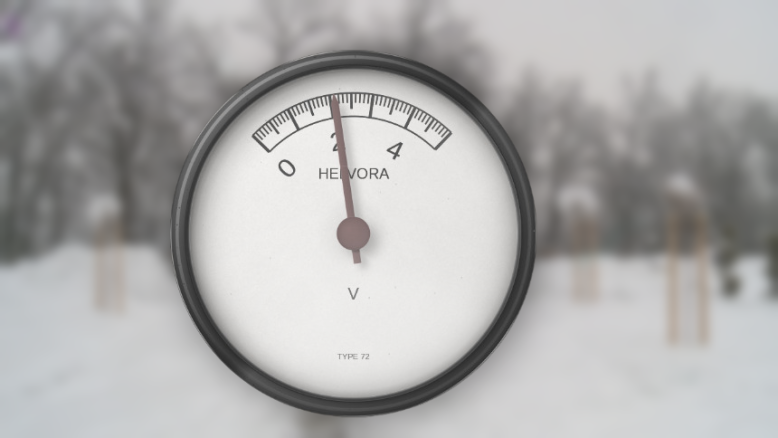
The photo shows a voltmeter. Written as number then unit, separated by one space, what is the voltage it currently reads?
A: 2.1 V
